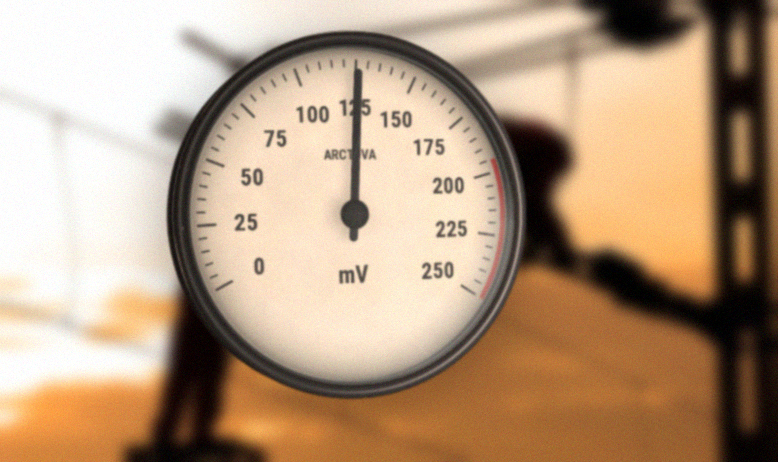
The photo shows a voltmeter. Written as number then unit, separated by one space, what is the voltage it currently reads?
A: 125 mV
